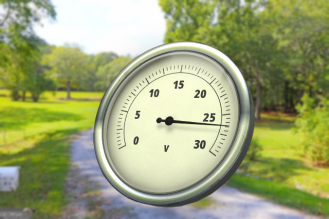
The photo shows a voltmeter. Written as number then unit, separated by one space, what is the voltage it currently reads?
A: 26.5 V
